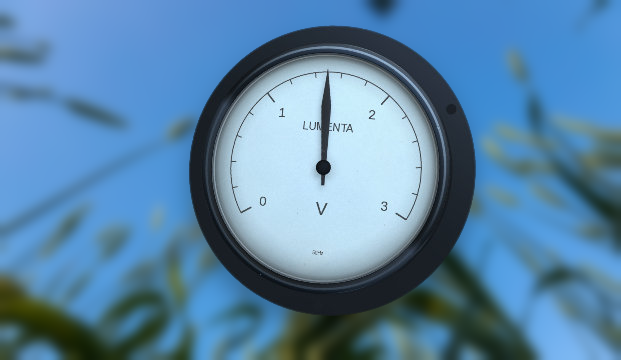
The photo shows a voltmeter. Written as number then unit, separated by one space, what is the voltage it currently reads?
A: 1.5 V
